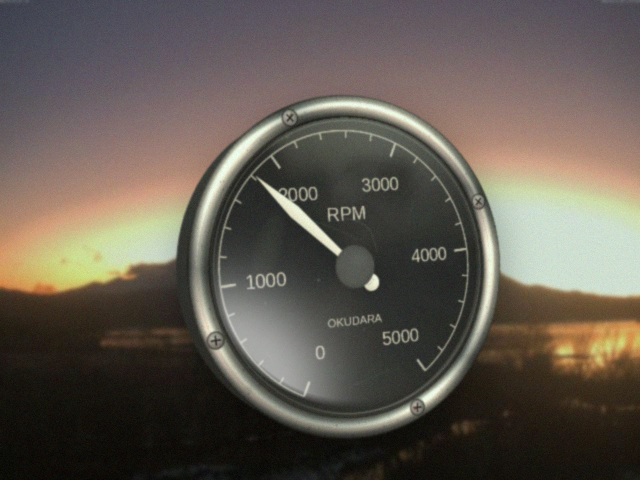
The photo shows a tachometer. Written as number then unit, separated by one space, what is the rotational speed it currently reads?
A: 1800 rpm
